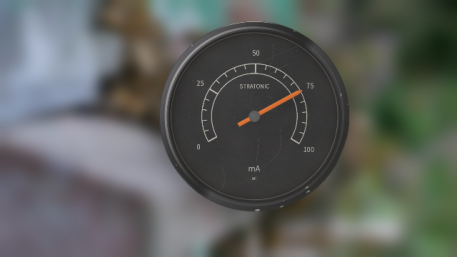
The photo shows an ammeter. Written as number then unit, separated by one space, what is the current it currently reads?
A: 75 mA
